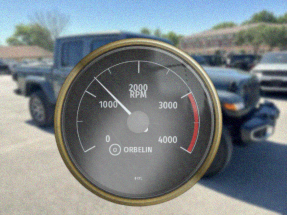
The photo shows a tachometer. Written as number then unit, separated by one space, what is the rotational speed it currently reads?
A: 1250 rpm
